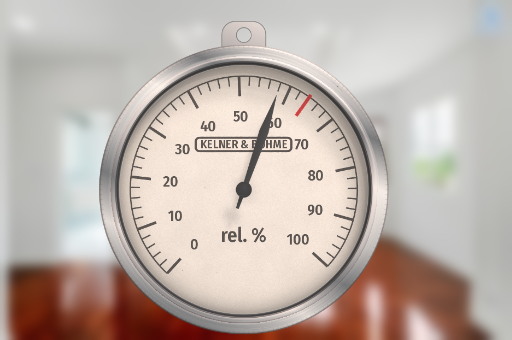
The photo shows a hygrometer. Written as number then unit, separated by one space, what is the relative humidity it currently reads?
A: 58 %
